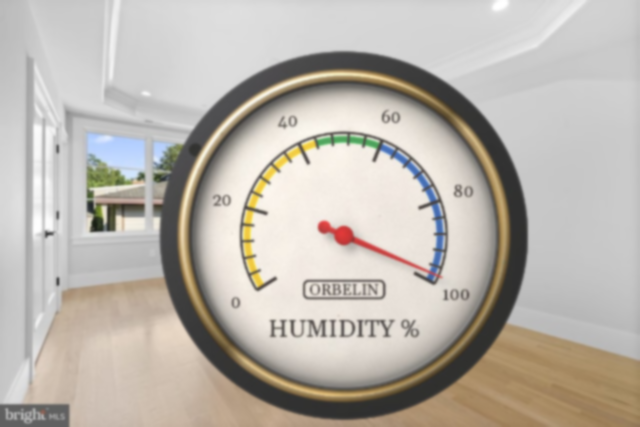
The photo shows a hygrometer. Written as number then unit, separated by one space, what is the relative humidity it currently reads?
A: 98 %
